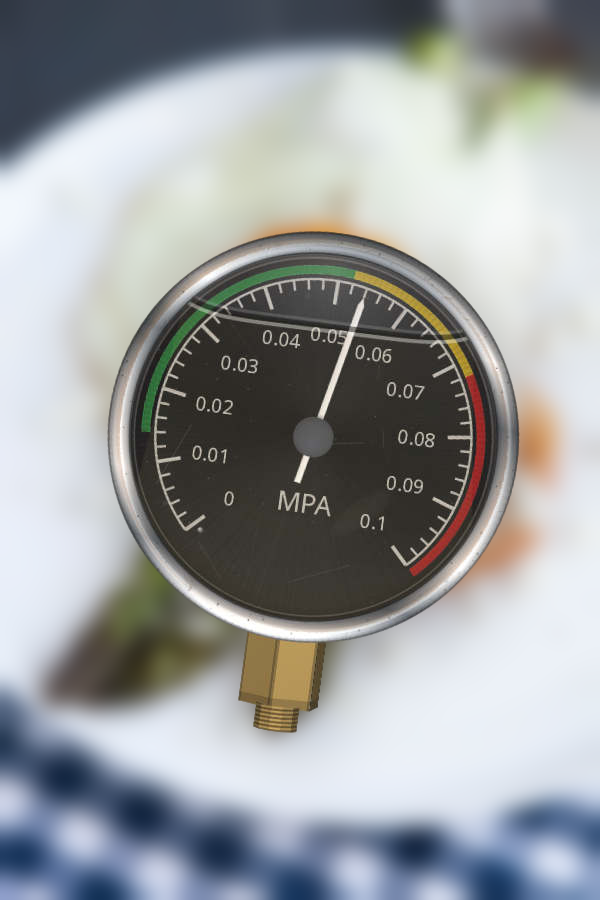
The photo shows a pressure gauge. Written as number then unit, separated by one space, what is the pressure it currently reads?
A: 0.054 MPa
